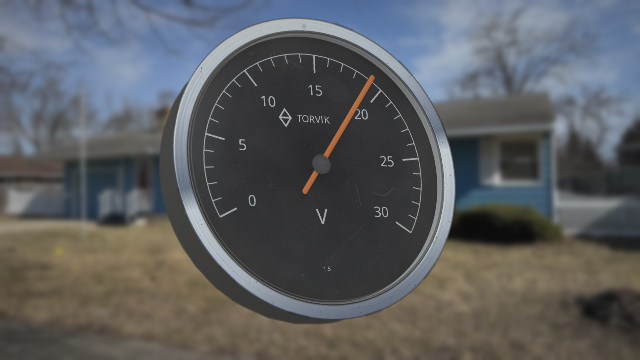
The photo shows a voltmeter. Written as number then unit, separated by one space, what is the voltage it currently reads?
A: 19 V
